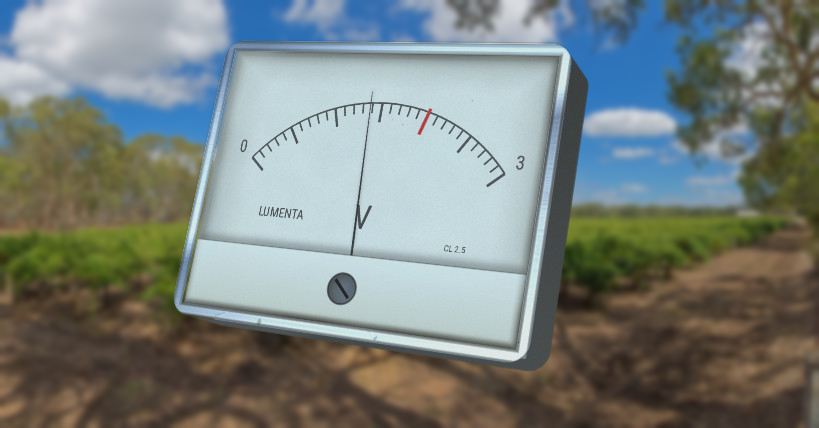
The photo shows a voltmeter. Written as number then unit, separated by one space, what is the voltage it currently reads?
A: 1.4 V
